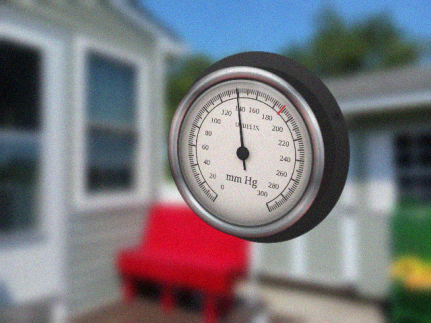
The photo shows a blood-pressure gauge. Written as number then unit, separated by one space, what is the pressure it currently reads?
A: 140 mmHg
